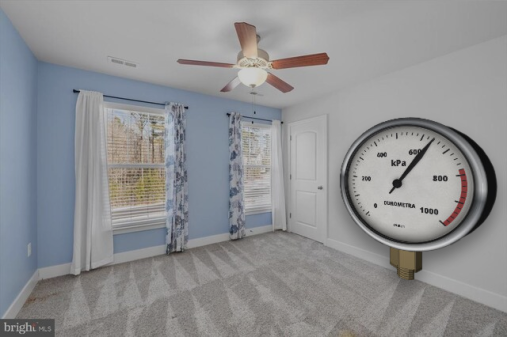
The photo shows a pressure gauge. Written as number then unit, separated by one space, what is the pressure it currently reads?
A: 640 kPa
